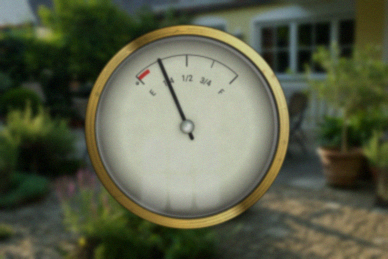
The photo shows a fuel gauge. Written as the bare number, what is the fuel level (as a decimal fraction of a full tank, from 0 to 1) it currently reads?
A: 0.25
